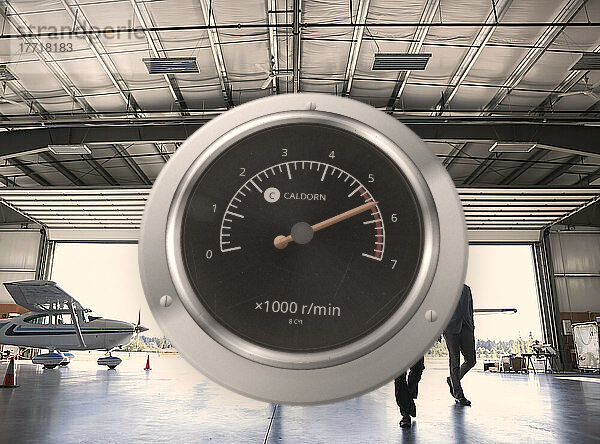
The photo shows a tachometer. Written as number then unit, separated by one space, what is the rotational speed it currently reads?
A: 5600 rpm
